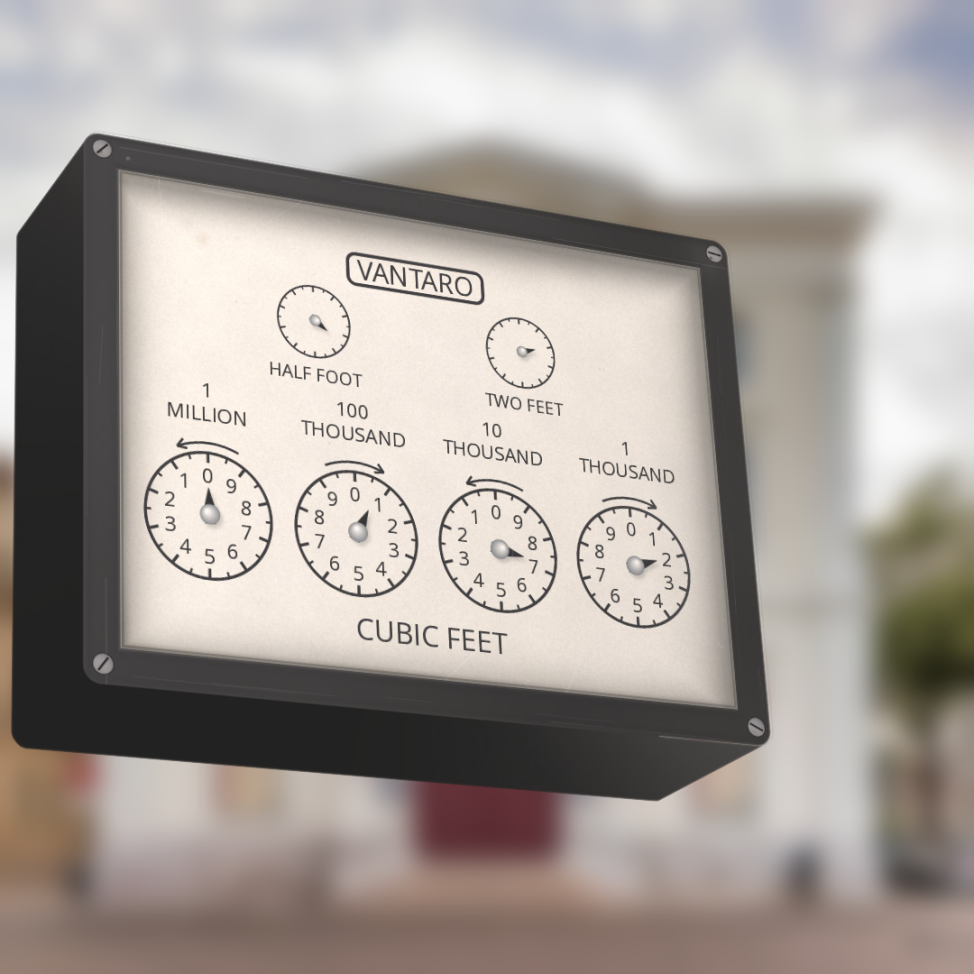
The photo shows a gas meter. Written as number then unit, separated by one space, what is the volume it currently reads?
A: 7200 ft³
